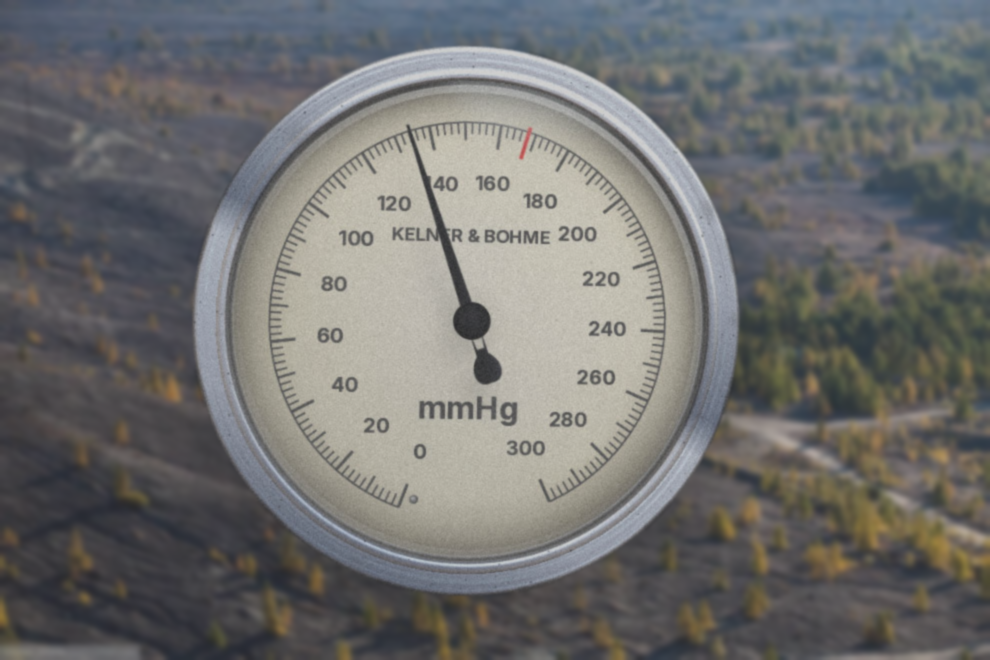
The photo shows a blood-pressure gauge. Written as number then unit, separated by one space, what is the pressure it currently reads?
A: 134 mmHg
